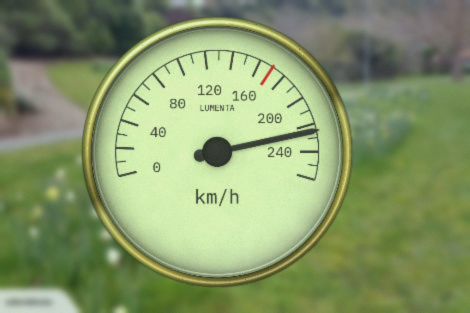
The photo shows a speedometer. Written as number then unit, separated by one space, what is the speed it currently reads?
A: 225 km/h
